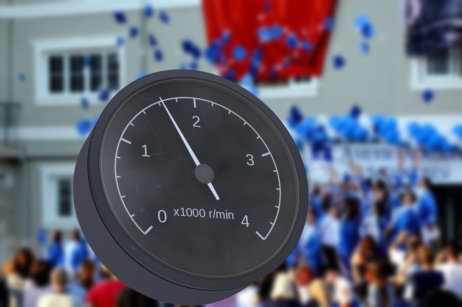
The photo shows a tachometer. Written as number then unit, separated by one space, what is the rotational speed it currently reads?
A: 1600 rpm
